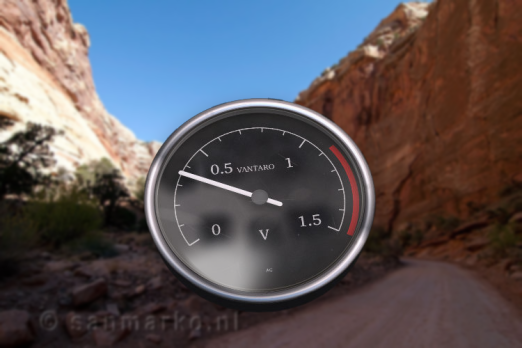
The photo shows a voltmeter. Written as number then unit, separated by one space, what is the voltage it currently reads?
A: 0.35 V
